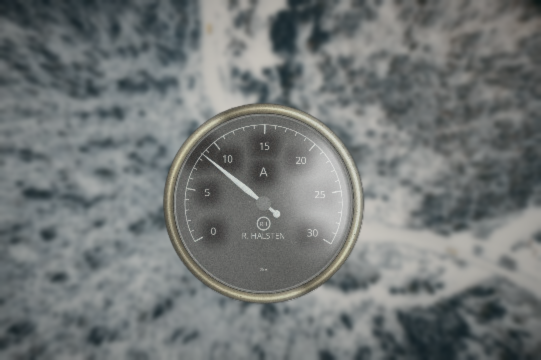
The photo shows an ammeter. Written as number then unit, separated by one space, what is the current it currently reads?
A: 8.5 A
